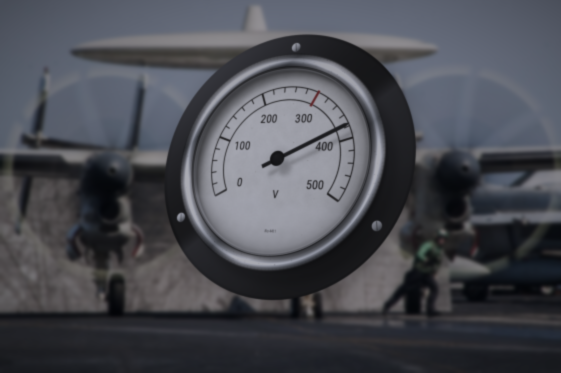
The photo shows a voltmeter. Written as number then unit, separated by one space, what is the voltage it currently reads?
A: 380 V
